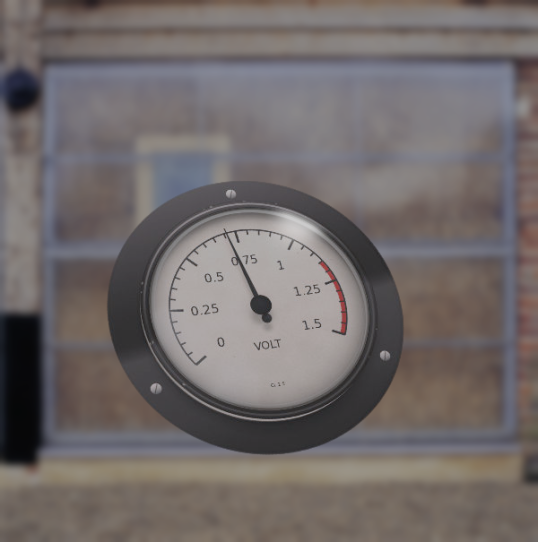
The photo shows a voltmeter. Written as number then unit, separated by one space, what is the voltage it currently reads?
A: 0.7 V
